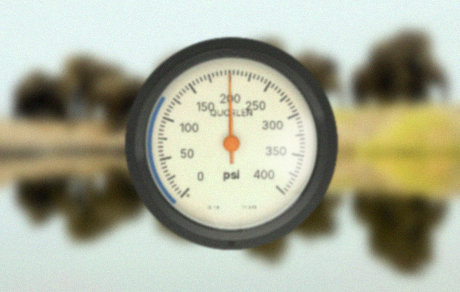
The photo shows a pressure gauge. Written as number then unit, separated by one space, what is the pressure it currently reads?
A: 200 psi
